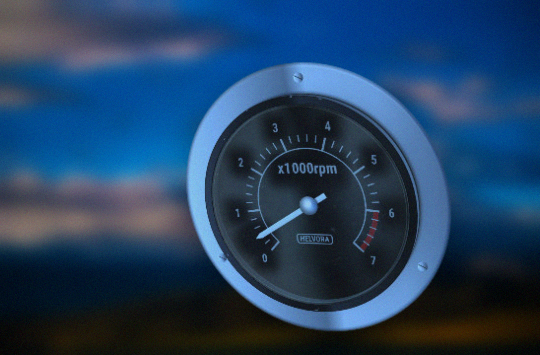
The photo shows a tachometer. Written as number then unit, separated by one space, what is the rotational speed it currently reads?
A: 400 rpm
